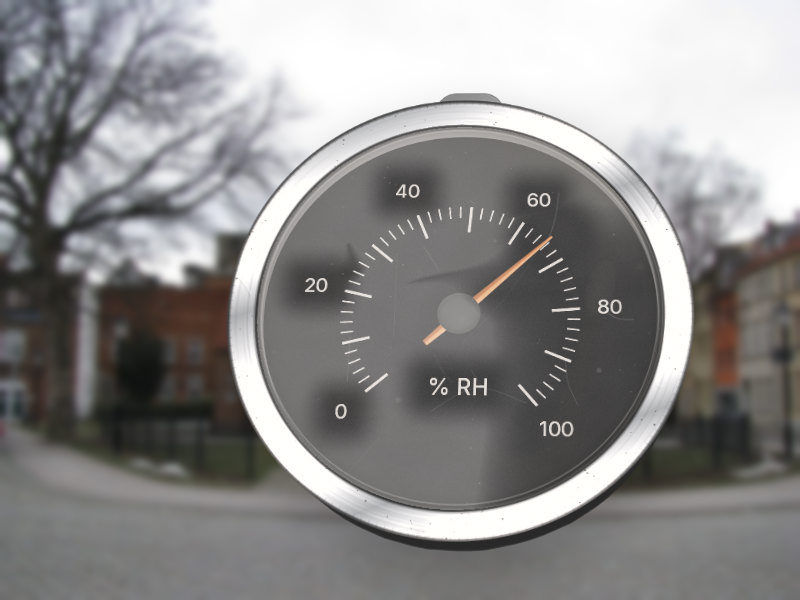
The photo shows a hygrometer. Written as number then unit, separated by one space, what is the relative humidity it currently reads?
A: 66 %
